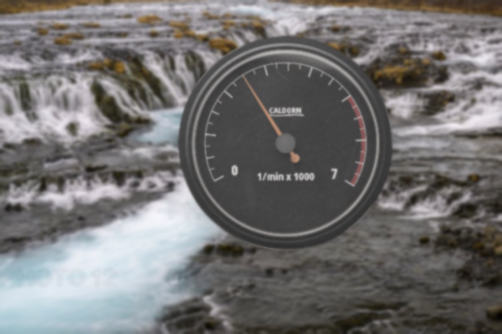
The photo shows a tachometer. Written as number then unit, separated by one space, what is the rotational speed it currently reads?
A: 2500 rpm
